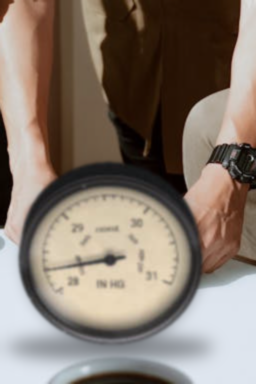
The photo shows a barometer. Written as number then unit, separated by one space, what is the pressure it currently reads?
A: 28.3 inHg
